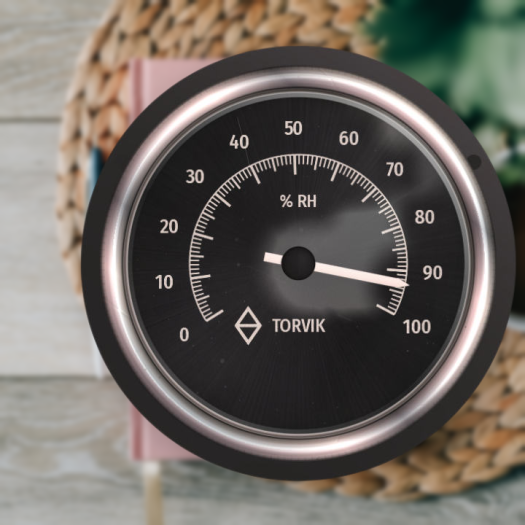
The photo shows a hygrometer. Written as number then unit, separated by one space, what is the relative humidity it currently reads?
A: 93 %
